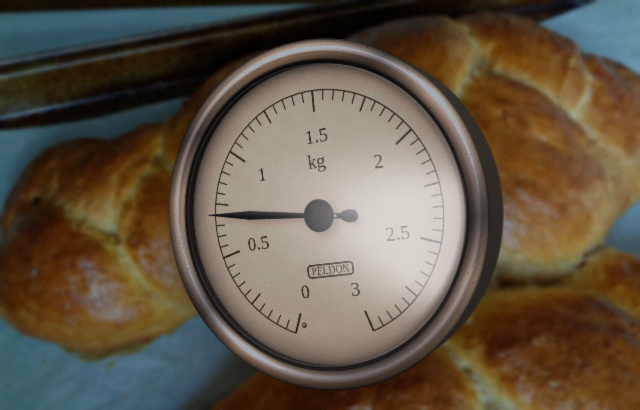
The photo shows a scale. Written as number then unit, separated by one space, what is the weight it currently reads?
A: 0.7 kg
